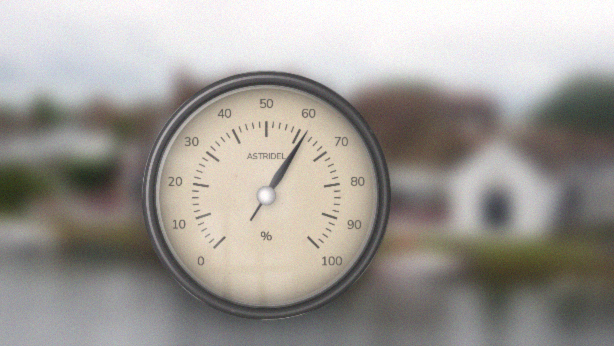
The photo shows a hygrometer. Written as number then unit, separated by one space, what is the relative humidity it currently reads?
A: 62 %
